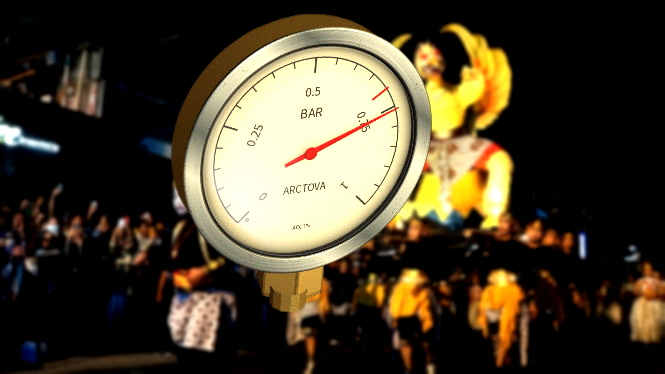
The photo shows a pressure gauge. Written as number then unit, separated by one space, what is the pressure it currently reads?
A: 0.75 bar
